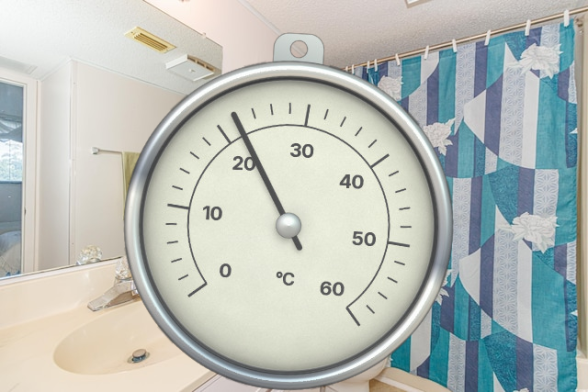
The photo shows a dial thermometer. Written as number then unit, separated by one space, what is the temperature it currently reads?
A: 22 °C
